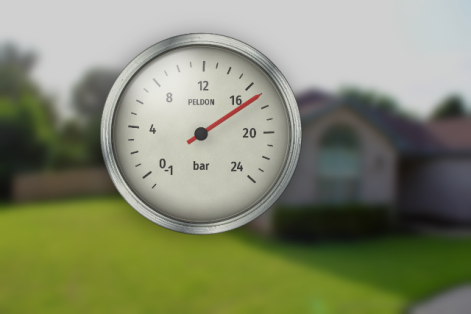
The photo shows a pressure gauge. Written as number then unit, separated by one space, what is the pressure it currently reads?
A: 17 bar
